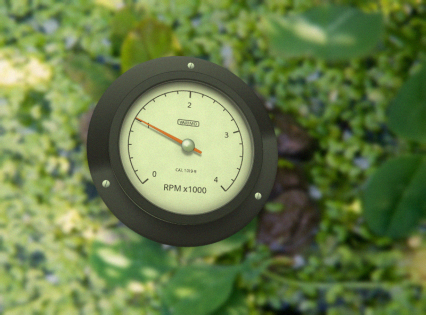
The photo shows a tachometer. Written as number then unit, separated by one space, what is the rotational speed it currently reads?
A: 1000 rpm
